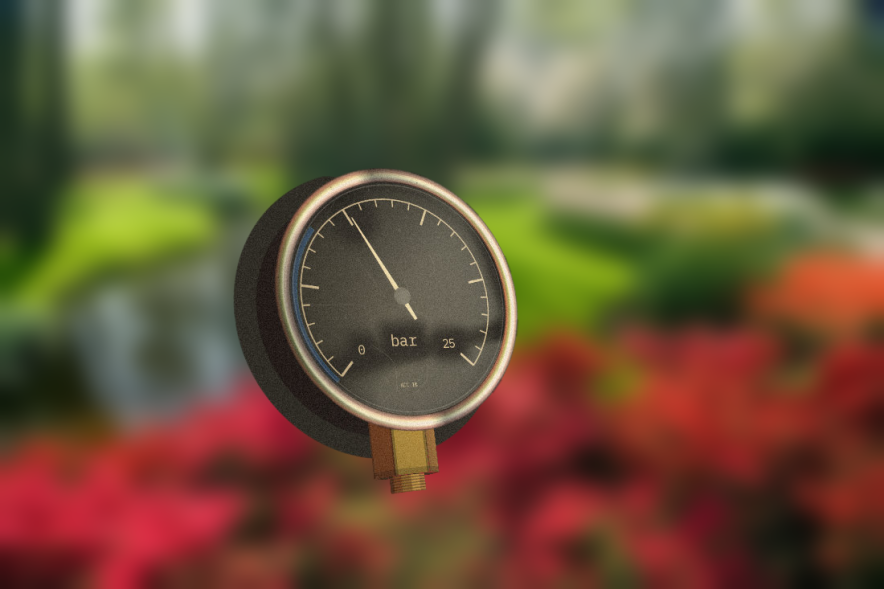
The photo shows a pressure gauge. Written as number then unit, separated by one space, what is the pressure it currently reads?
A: 10 bar
